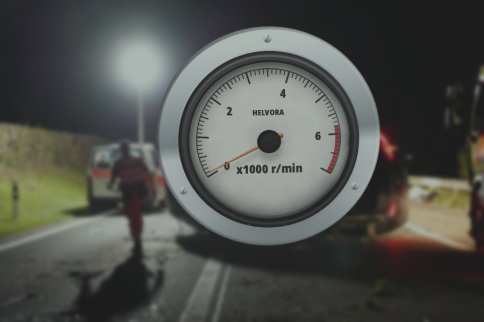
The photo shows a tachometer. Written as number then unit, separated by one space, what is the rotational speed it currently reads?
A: 100 rpm
